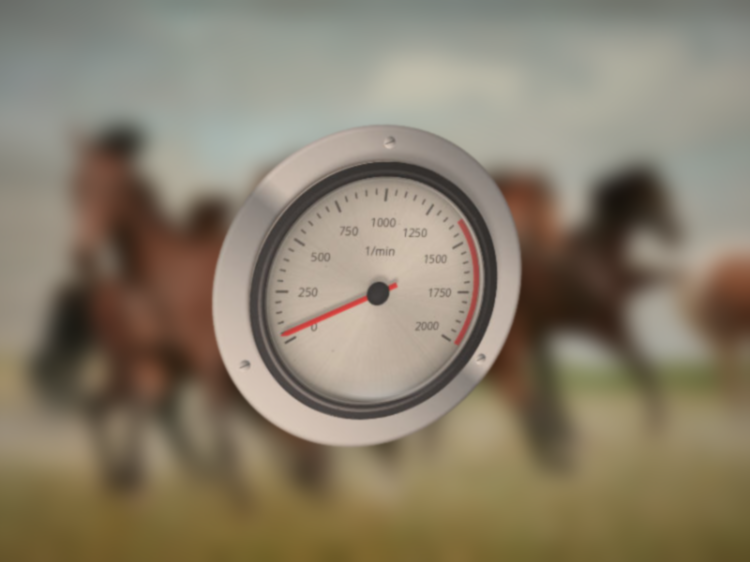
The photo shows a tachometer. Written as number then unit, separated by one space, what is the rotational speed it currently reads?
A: 50 rpm
